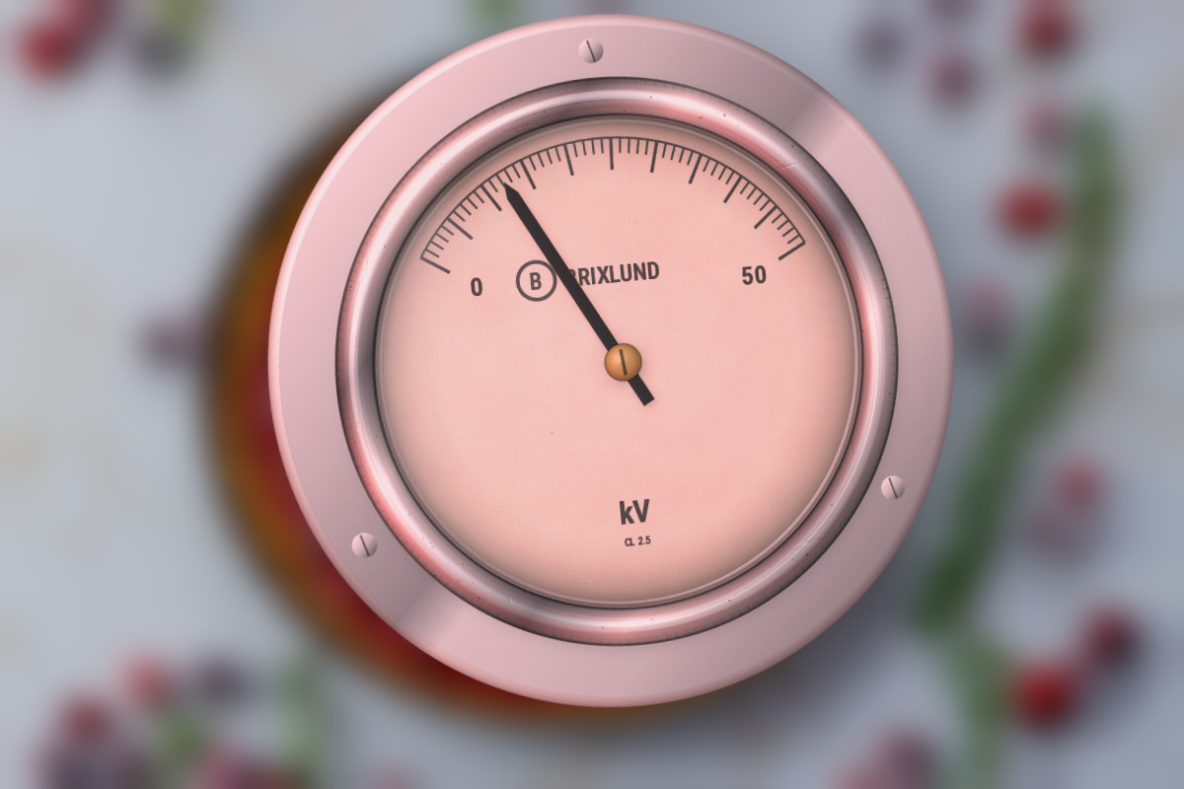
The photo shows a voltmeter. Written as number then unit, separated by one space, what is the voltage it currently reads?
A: 12 kV
